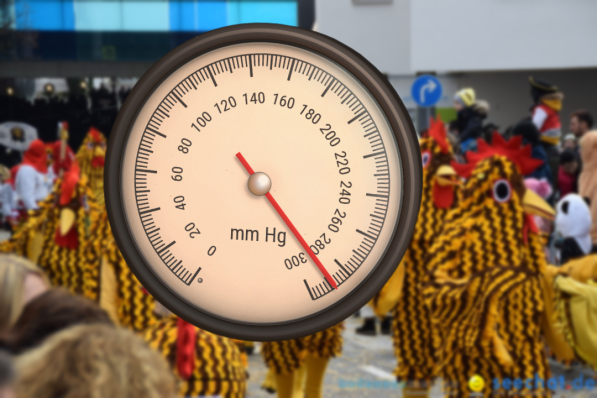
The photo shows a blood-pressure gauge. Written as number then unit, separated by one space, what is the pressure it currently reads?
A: 288 mmHg
